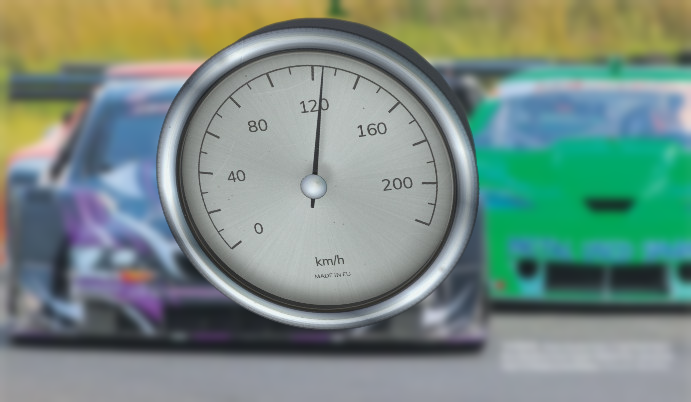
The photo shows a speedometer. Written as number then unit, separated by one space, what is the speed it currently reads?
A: 125 km/h
